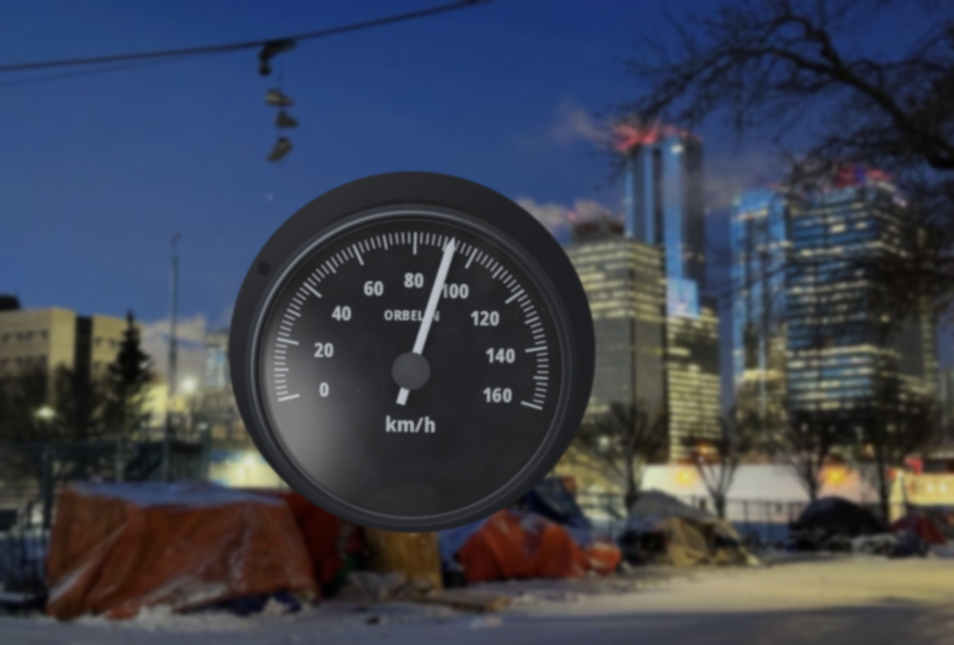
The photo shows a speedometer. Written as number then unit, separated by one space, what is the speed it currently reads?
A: 92 km/h
